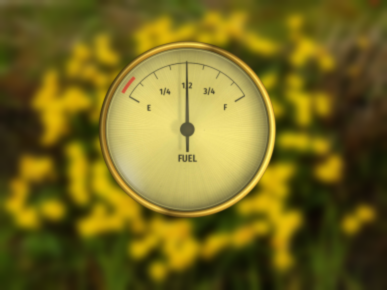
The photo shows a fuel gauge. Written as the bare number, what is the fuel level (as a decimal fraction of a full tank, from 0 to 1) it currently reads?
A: 0.5
